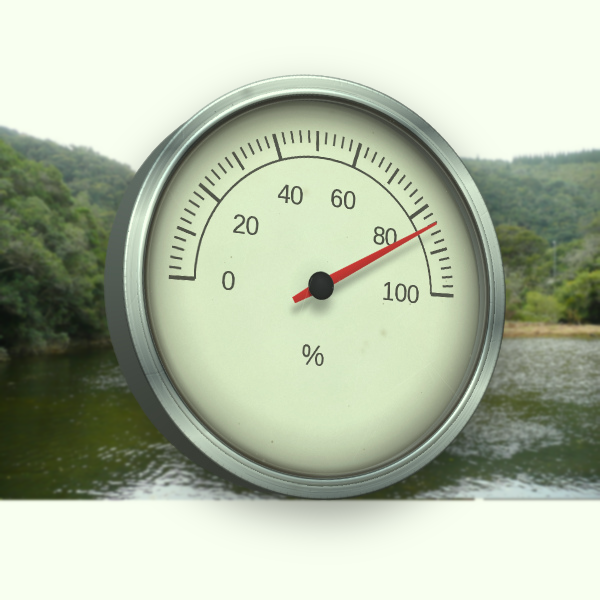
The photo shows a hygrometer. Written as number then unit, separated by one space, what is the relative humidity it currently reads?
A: 84 %
